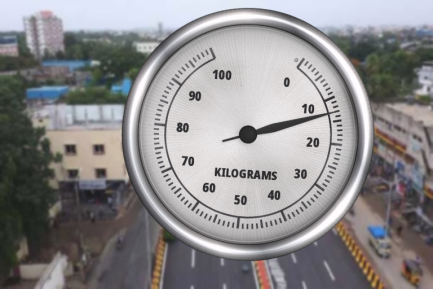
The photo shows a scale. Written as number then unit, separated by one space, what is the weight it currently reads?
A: 13 kg
